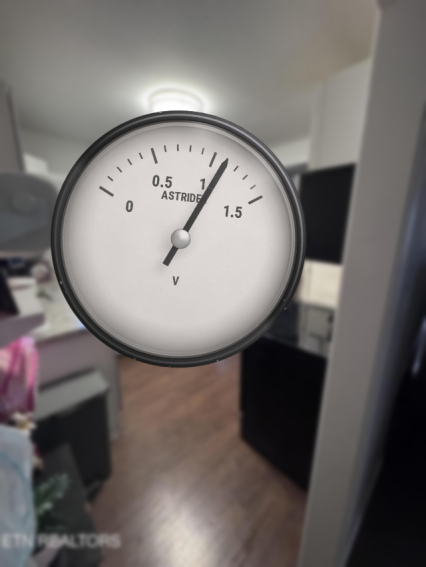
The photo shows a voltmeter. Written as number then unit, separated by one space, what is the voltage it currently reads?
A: 1.1 V
